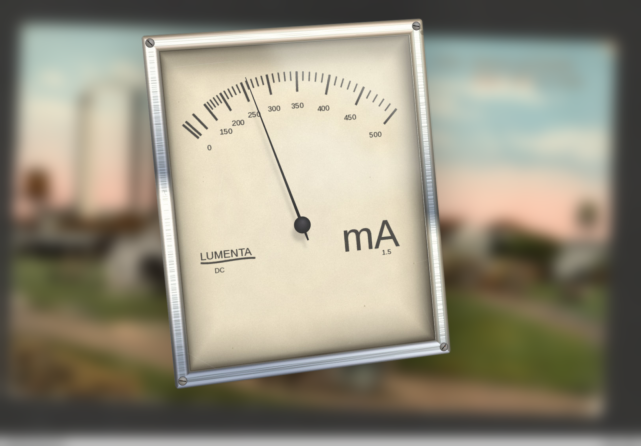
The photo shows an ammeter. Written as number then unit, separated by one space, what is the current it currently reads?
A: 260 mA
